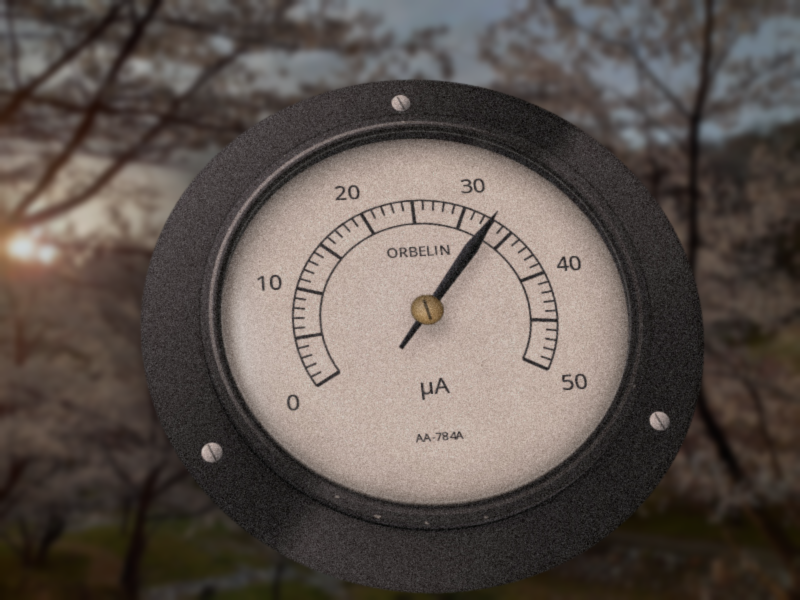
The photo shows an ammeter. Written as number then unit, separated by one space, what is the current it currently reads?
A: 33 µA
